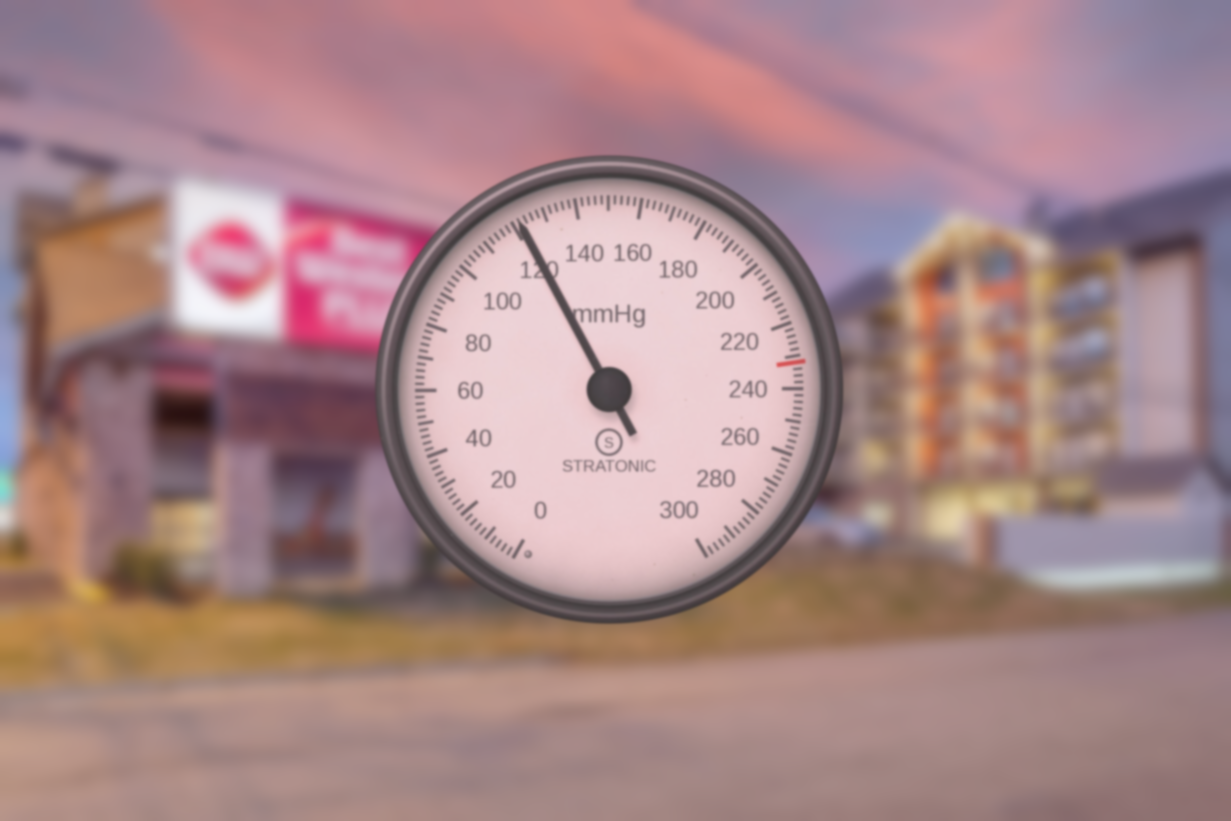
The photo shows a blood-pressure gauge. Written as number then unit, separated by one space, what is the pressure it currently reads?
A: 122 mmHg
